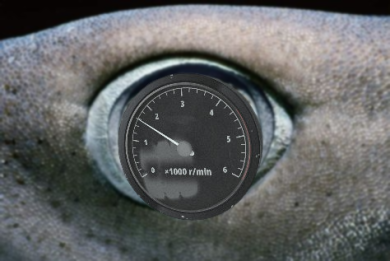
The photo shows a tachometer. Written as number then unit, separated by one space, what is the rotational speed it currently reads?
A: 1600 rpm
